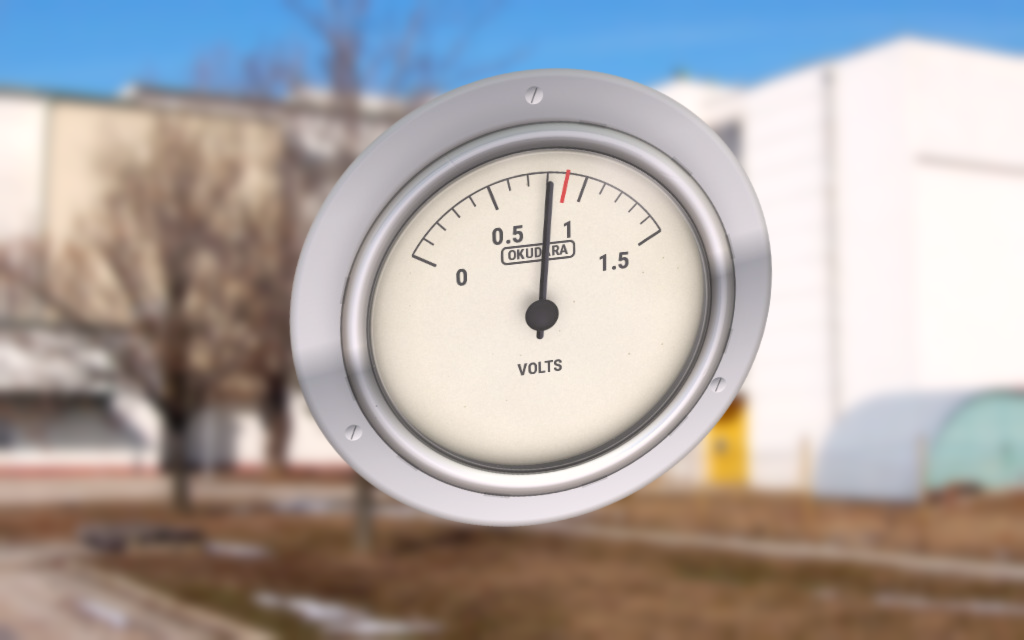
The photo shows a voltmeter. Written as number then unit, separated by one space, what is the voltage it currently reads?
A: 0.8 V
